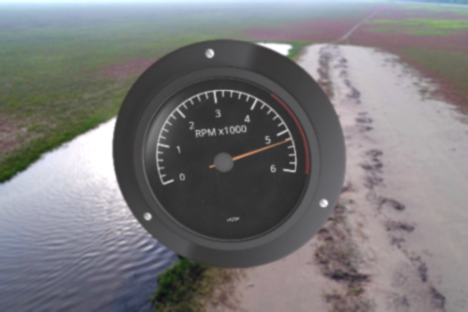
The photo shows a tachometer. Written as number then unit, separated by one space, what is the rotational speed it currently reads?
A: 5200 rpm
